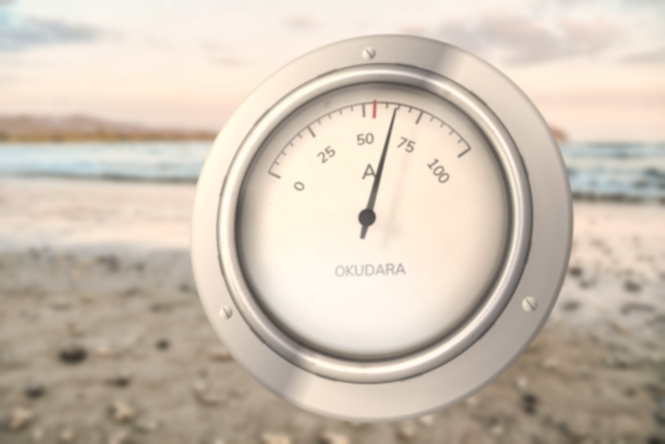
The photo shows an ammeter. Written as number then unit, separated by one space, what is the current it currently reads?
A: 65 A
